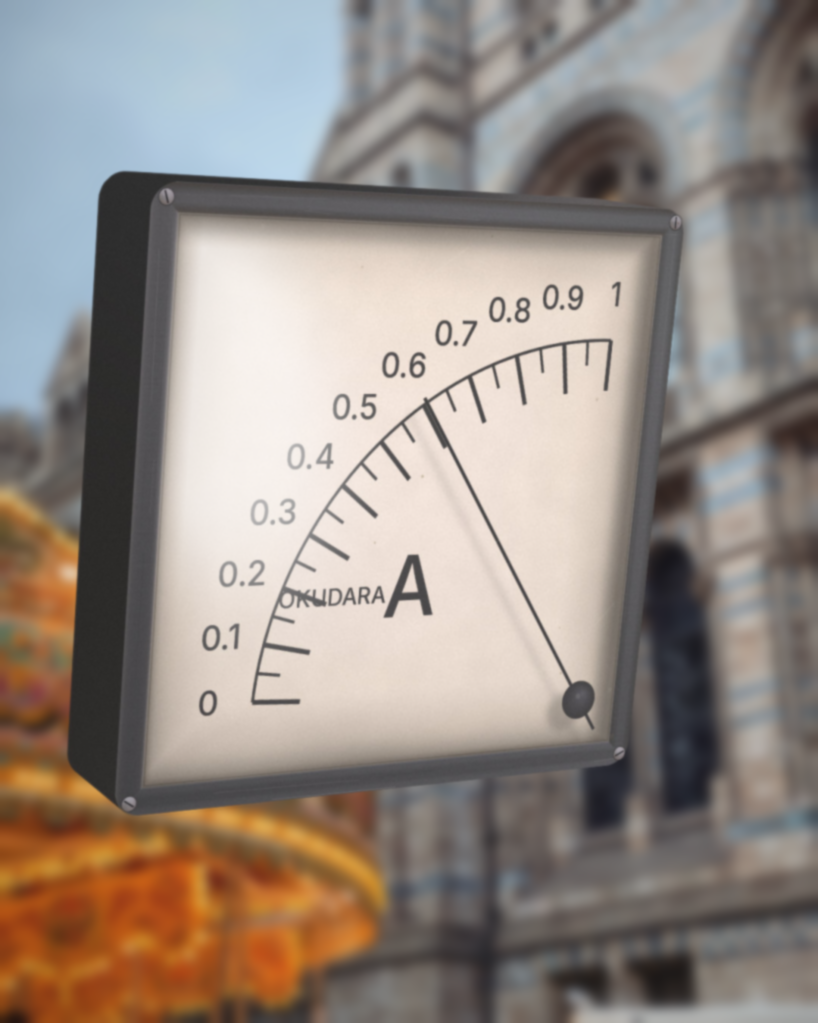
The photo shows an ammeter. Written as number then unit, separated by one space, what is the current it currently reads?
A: 0.6 A
